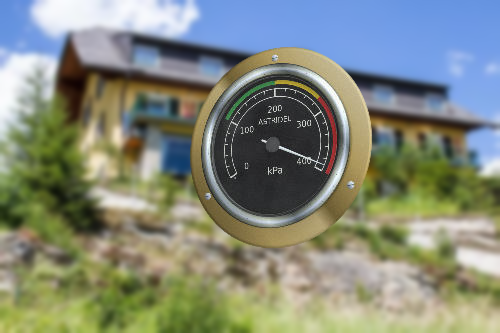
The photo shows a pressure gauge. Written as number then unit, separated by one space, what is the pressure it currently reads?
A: 390 kPa
